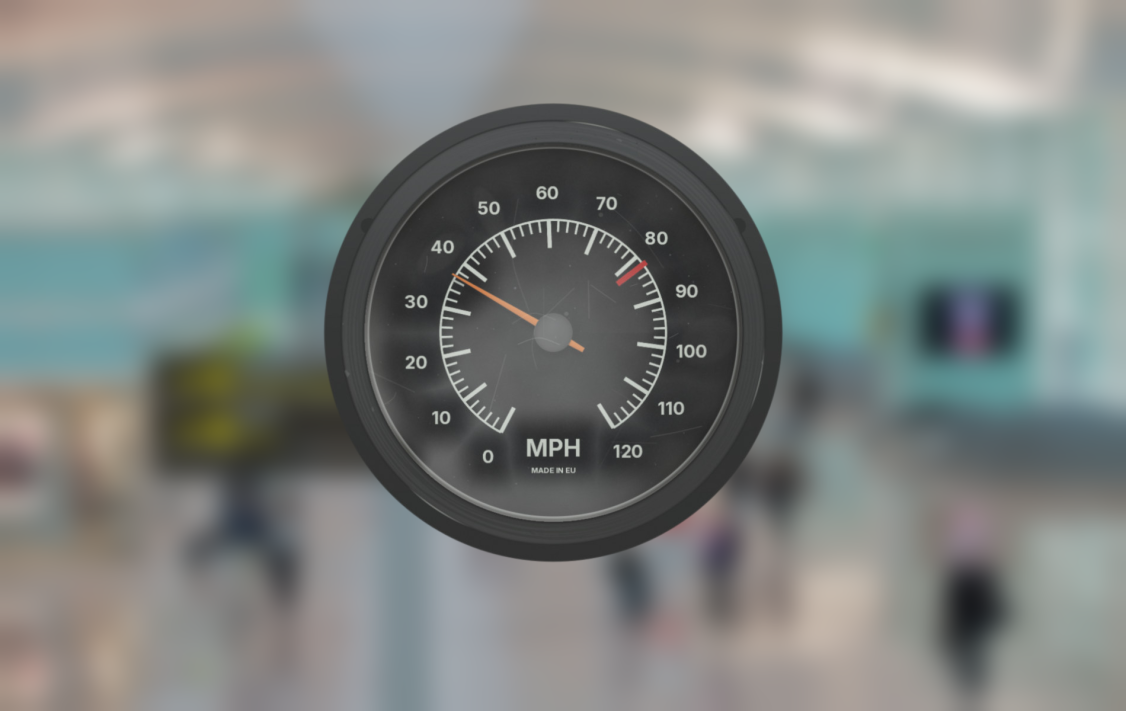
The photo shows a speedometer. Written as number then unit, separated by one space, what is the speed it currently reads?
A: 37 mph
